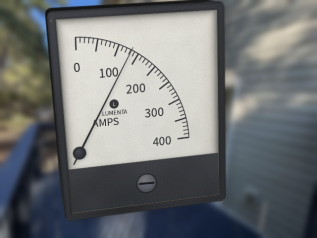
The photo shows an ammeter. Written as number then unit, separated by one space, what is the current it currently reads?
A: 130 A
